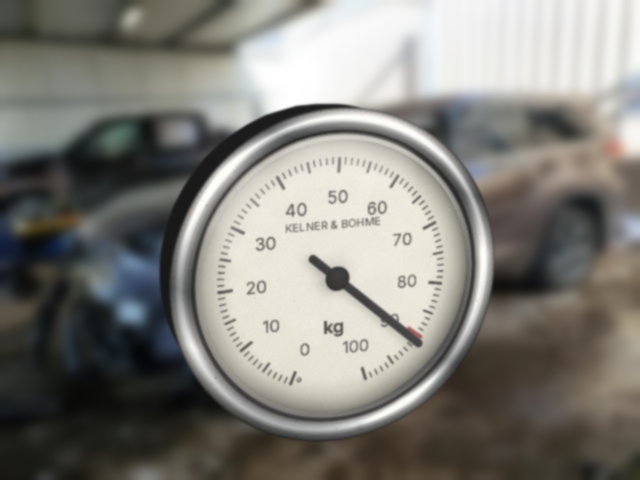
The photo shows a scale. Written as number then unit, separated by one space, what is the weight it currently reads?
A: 90 kg
